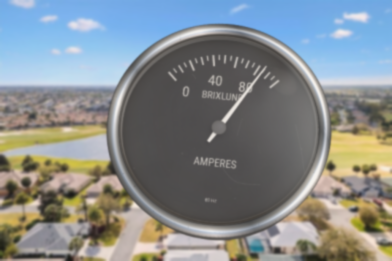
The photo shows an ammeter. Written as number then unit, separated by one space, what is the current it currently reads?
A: 85 A
